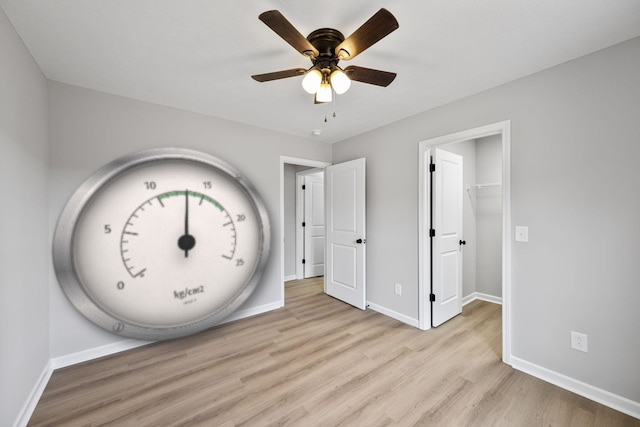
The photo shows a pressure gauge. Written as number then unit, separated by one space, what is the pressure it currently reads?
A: 13 kg/cm²
